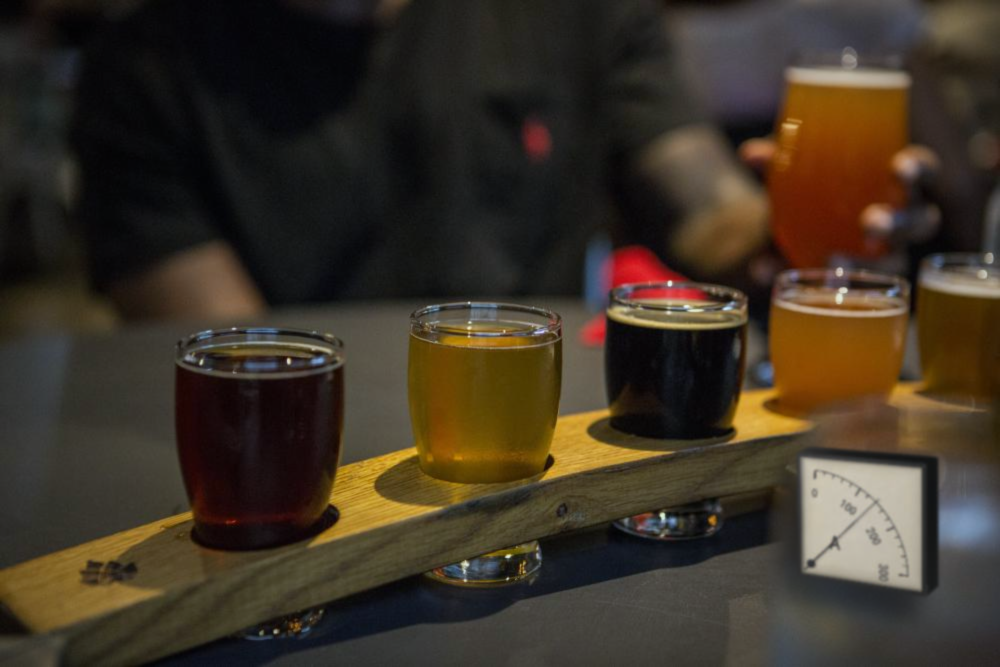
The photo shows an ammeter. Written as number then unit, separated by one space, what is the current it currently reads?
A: 140 A
